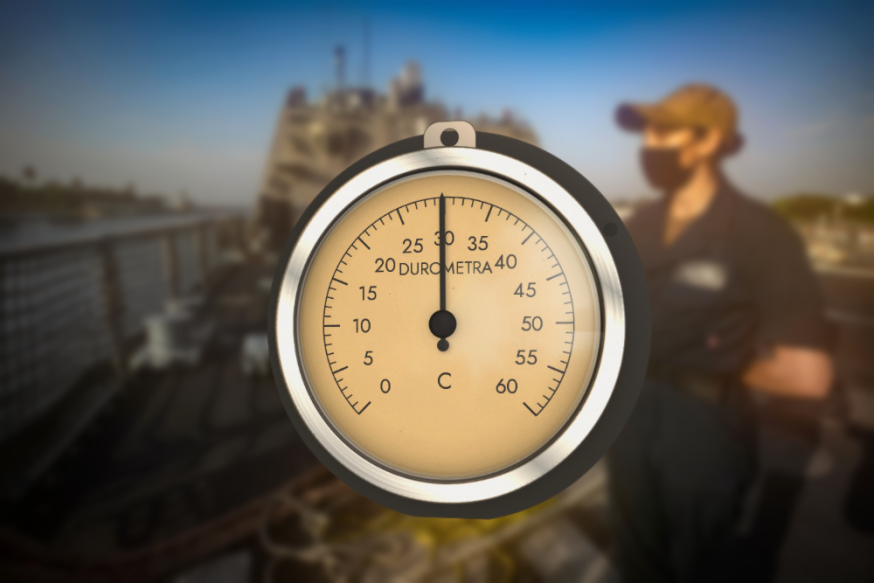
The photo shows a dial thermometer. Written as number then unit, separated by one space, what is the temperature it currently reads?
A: 30 °C
